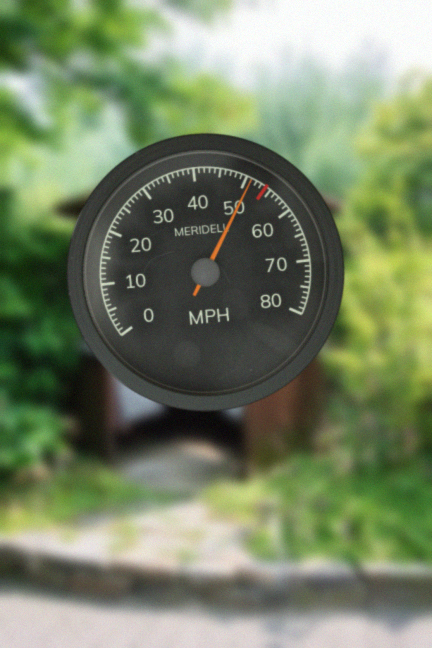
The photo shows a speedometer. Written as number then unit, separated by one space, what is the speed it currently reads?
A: 51 mph
